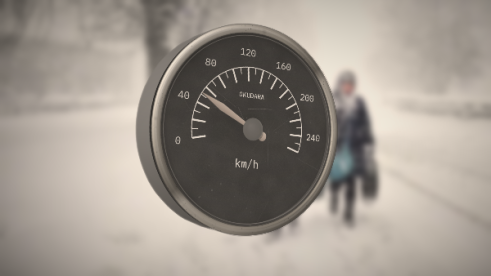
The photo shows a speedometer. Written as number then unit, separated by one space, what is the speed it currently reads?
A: 50 km/h
